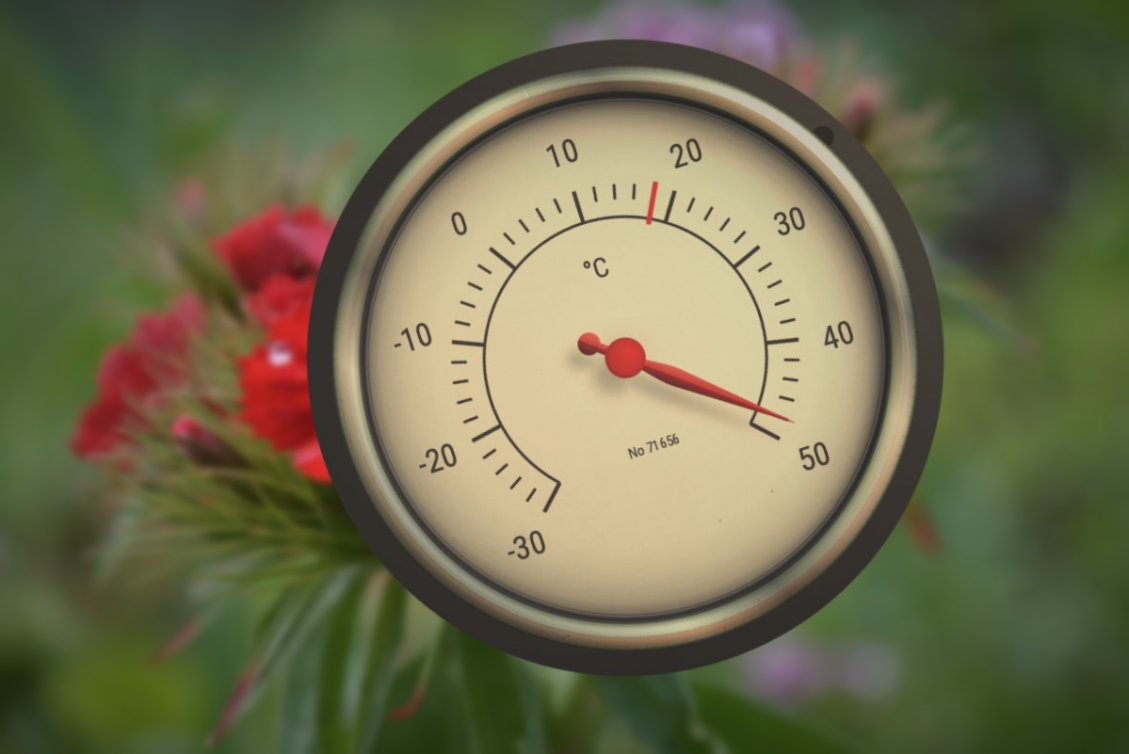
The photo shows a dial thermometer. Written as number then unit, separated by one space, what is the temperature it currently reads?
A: 48 °C
